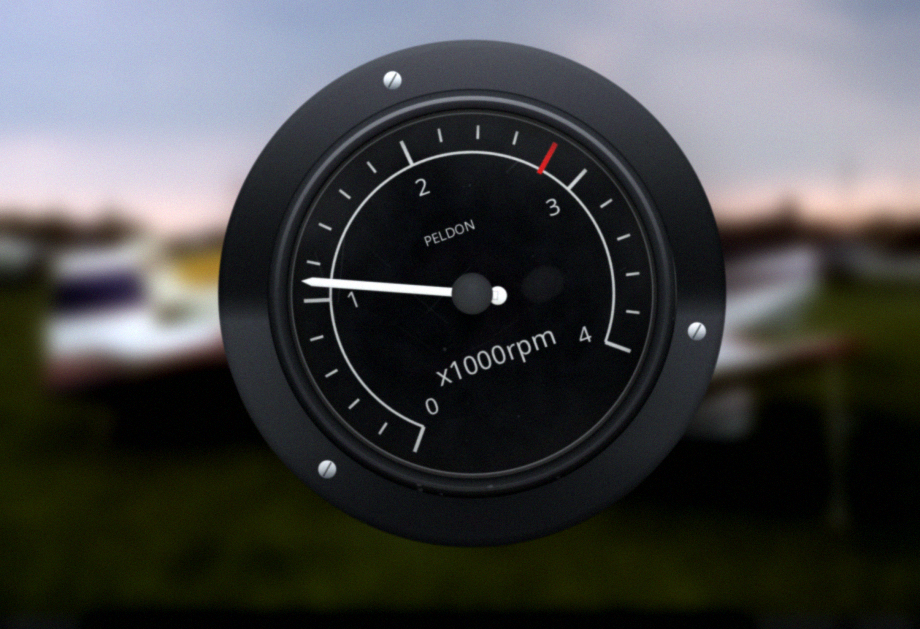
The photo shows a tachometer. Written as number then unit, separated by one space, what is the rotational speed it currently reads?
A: 1100 rpm
